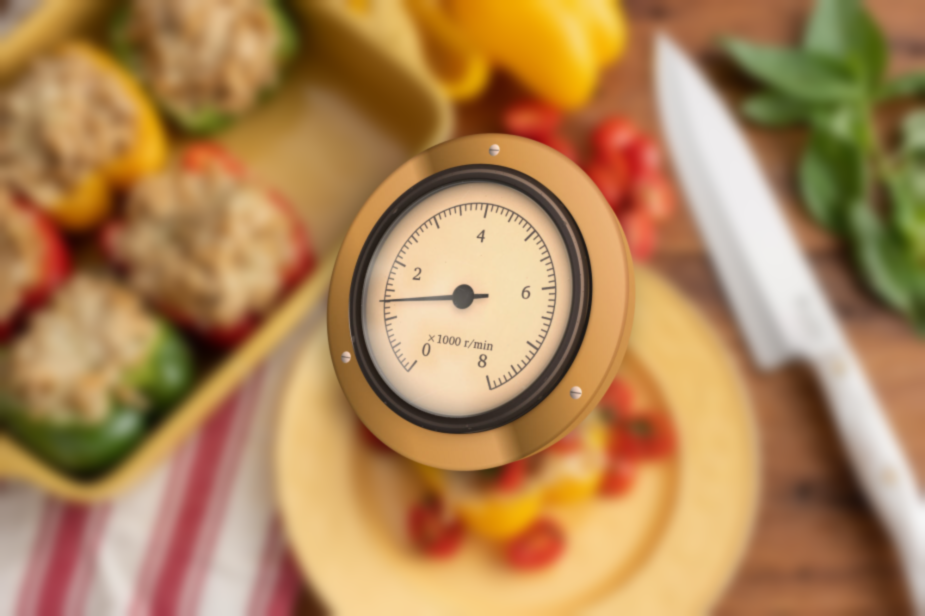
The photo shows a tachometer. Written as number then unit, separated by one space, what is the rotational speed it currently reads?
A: 1300 rpm
